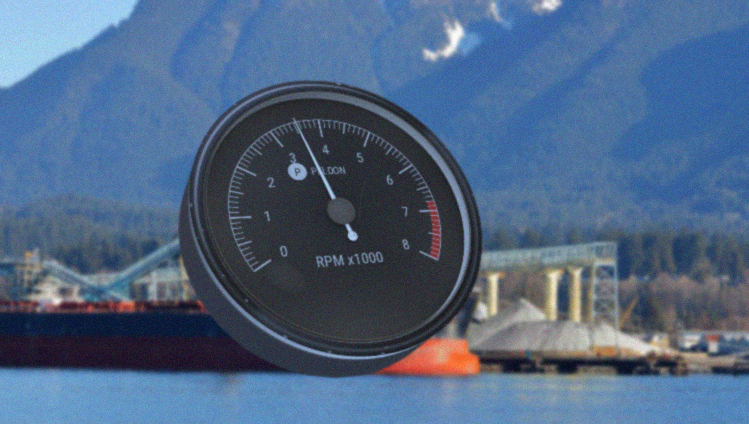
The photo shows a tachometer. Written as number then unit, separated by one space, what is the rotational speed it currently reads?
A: 3500 rpm
